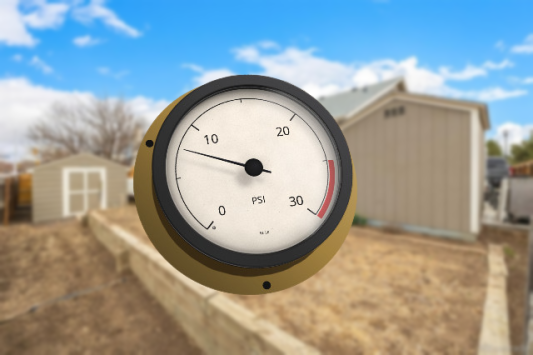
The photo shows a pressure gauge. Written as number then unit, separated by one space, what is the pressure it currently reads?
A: 7.5 psi
